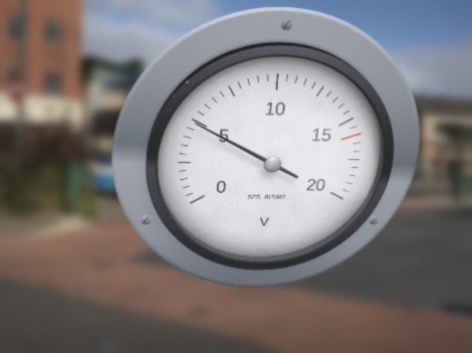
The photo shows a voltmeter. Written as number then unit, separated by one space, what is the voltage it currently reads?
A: 5 V
